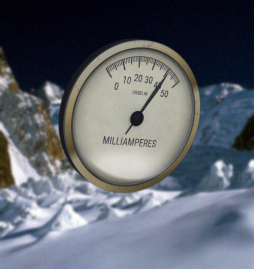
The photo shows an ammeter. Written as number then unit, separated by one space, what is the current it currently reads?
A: 40 mA
